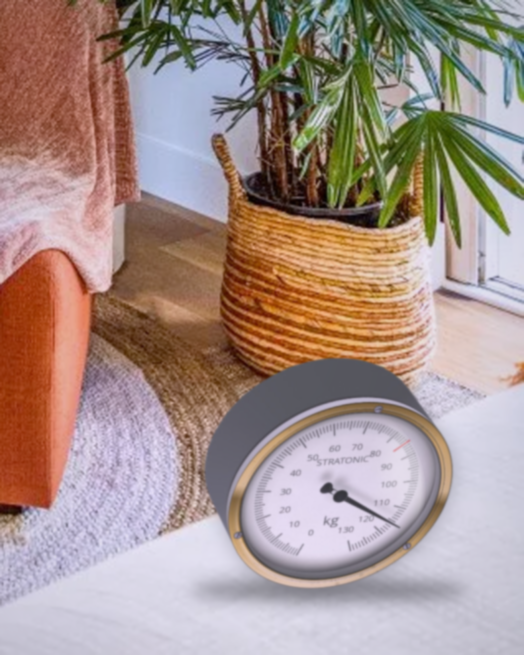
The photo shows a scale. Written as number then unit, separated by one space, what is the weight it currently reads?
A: 115 kg
